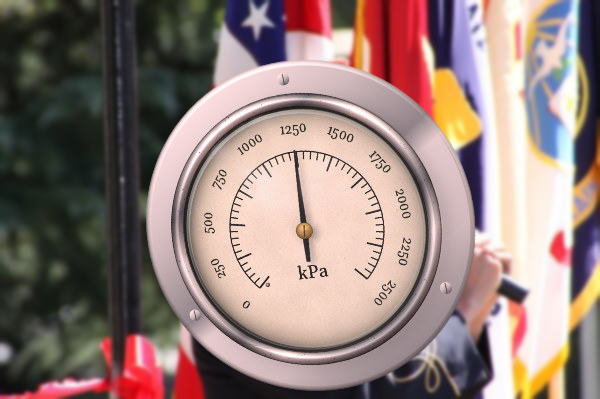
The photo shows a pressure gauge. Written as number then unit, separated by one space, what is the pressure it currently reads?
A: 1250 kPa
